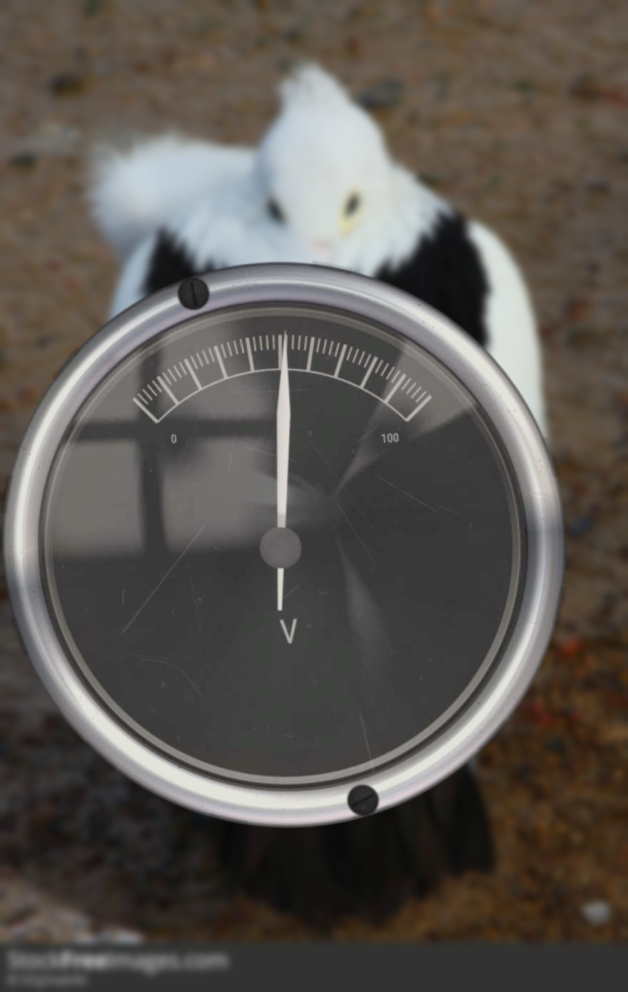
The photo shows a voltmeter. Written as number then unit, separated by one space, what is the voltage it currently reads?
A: 52 V
